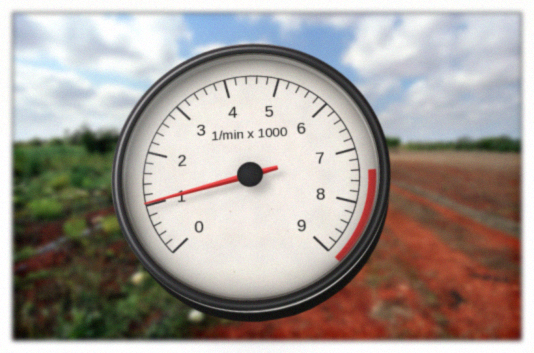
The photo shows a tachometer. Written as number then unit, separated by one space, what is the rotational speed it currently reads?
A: 1000 rpm
